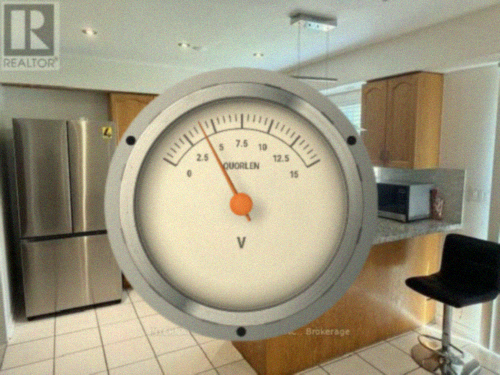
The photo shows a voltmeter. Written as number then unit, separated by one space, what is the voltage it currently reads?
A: 4 V
